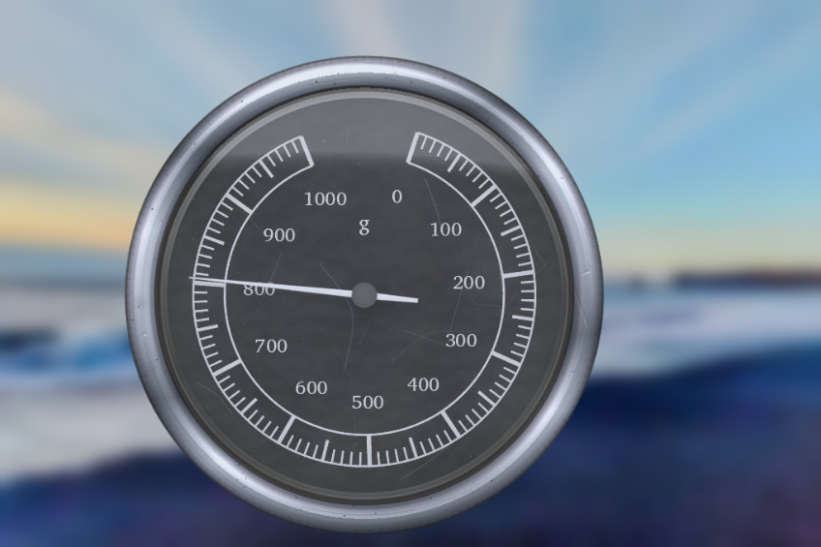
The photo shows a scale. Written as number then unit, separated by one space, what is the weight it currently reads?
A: 805 g
